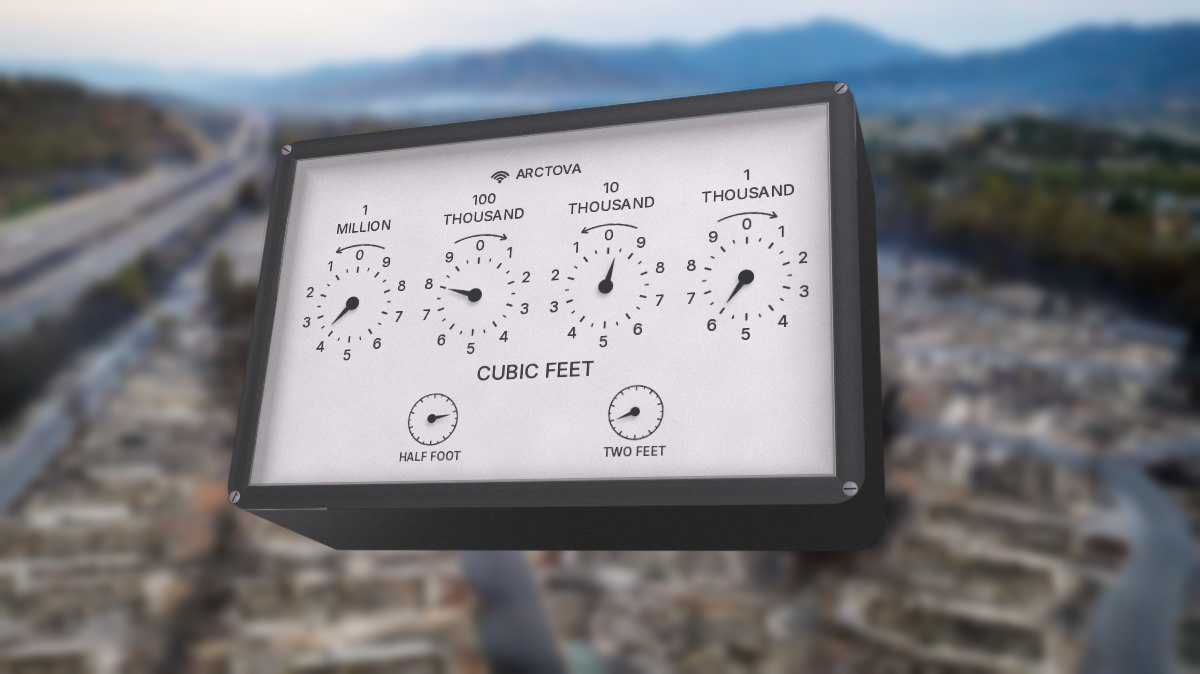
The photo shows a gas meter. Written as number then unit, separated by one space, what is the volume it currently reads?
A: 379600 ft³
